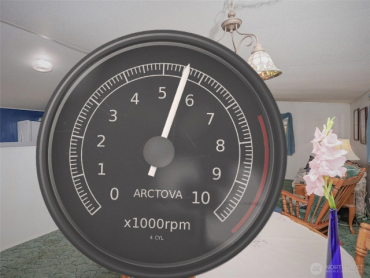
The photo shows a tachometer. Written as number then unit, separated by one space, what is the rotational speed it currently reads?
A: 5600 rpm
